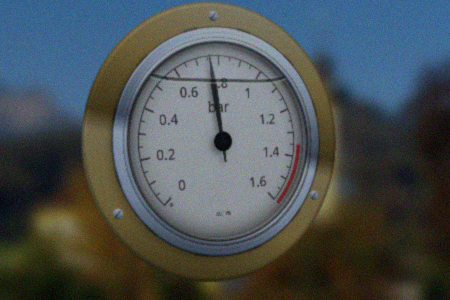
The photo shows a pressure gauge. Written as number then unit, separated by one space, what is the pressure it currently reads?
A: 0.75 bar
